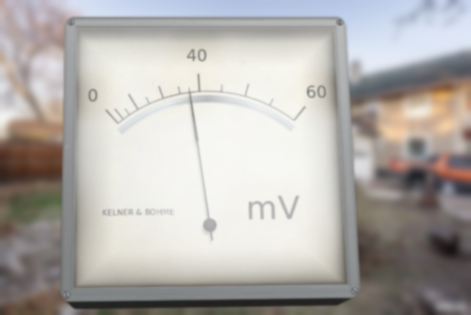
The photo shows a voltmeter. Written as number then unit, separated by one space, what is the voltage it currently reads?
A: 37.5 mV
